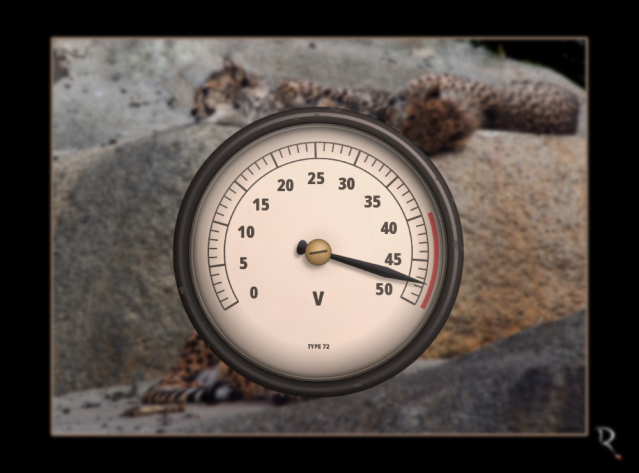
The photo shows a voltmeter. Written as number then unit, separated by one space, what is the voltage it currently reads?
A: 47.5 V
